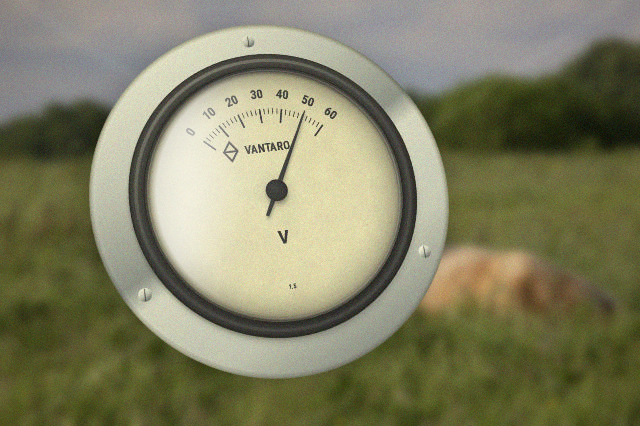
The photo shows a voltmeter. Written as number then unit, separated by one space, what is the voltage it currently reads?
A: 50 V
